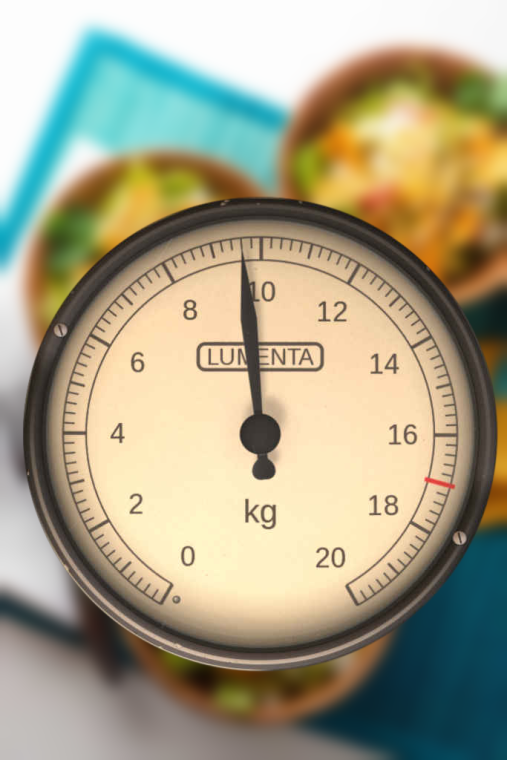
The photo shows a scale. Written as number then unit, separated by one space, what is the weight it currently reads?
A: 9.6 kg
